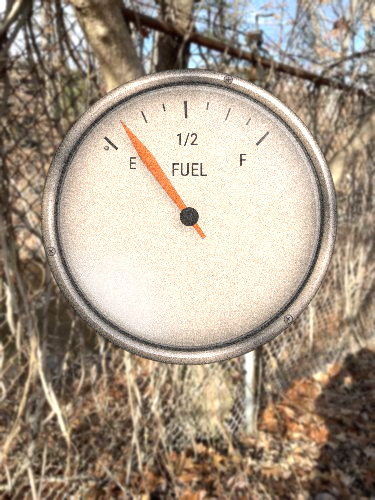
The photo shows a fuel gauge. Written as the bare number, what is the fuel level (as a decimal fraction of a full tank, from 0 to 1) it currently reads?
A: 0.125
